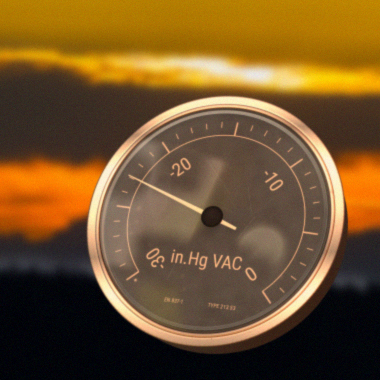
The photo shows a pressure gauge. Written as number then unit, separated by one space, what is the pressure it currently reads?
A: -23 inHg
